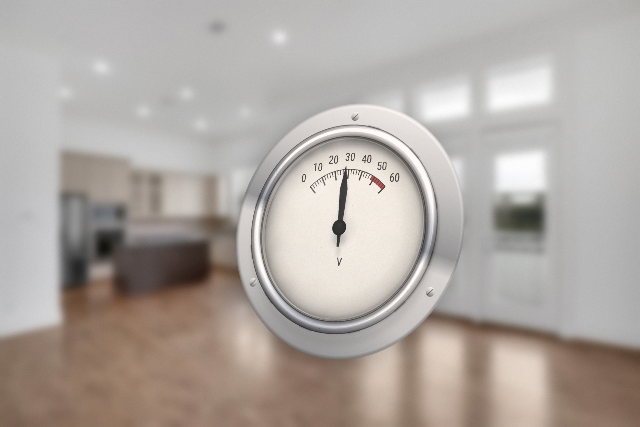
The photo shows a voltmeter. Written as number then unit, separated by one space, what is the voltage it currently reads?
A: 30 V
